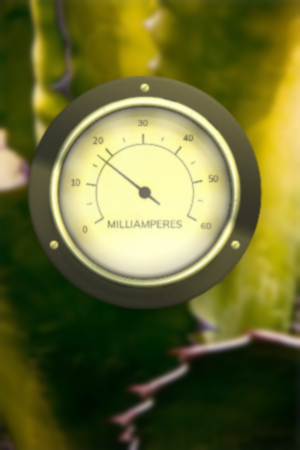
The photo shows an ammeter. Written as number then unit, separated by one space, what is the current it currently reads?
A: 17.5 mA
